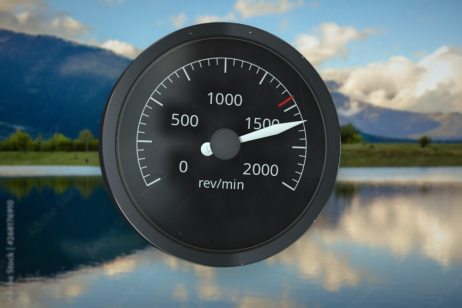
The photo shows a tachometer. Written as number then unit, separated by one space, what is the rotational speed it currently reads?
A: 1600 rpm
